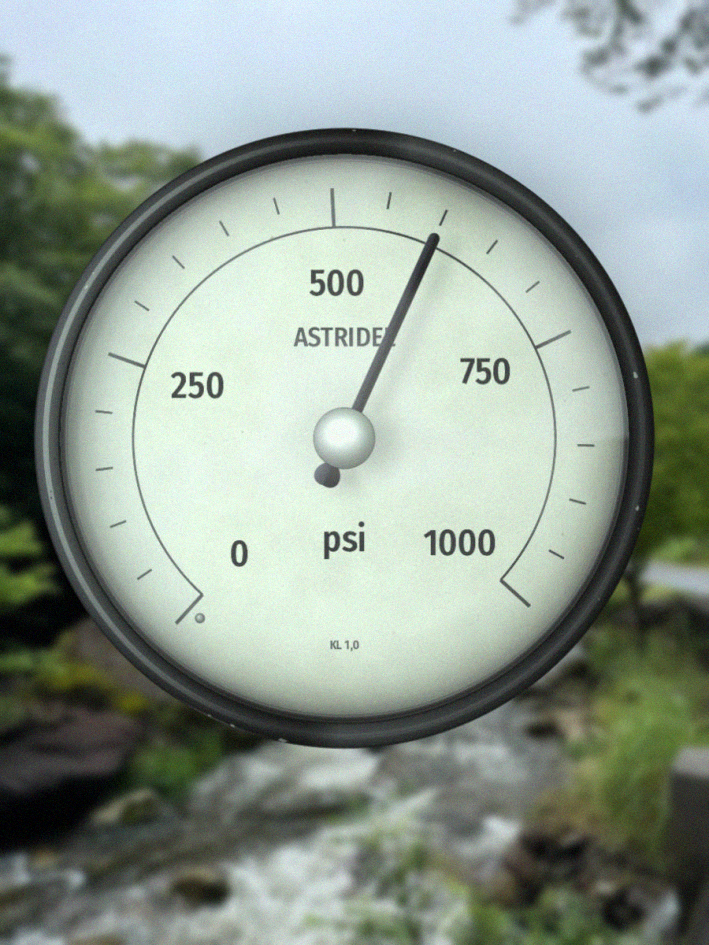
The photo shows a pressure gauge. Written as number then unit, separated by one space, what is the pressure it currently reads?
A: 600 psi
